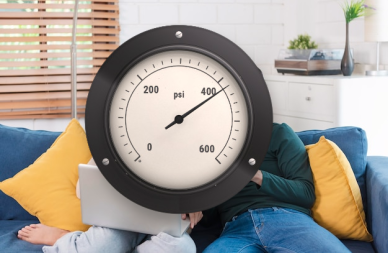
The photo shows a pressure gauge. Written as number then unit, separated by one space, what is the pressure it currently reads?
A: 420 psi
